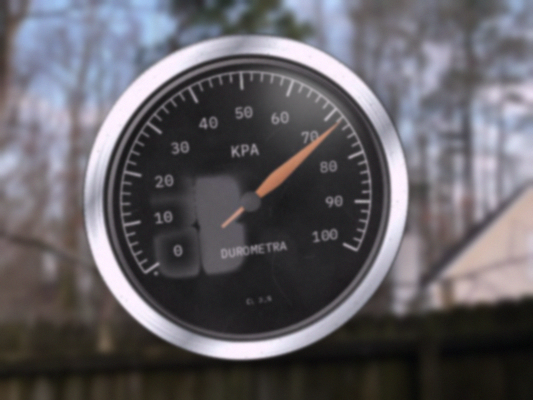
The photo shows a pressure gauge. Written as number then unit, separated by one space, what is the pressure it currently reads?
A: 72 kPa
